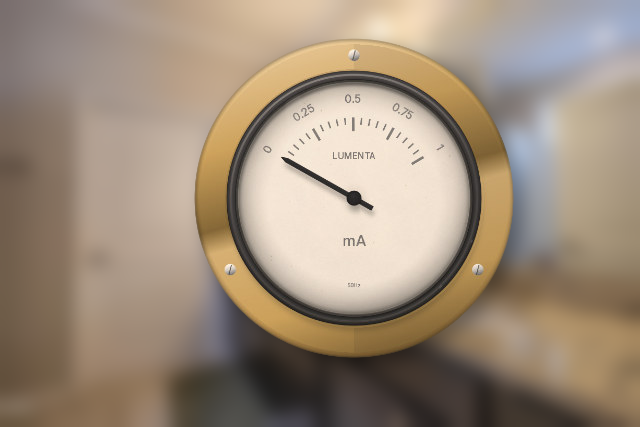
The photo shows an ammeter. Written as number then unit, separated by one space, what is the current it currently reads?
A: 0 mA
